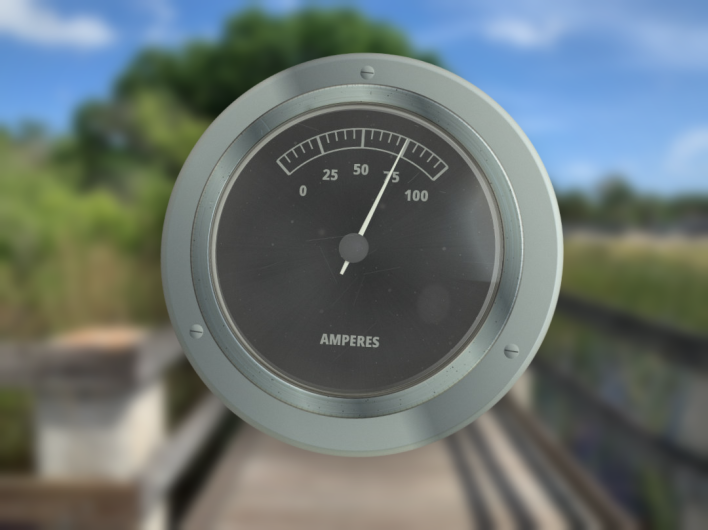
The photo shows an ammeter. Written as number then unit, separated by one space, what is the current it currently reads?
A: 75 A
